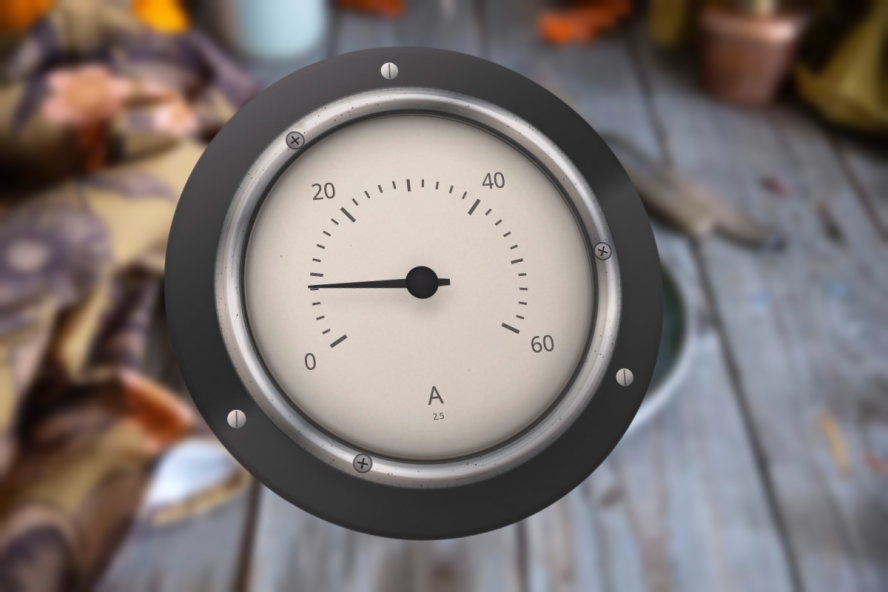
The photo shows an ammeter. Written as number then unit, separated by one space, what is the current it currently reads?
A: 8 A
